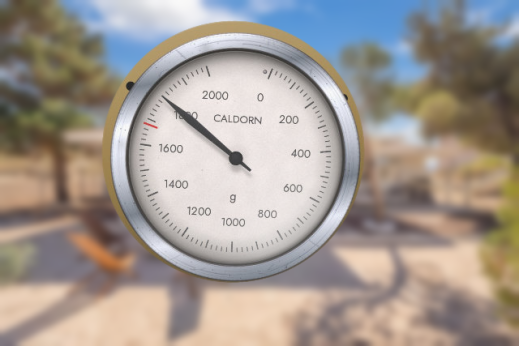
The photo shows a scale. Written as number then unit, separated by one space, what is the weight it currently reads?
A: 1800 g
